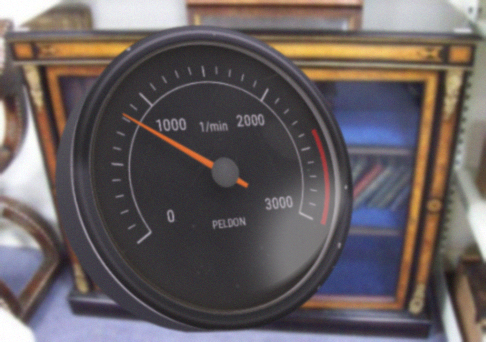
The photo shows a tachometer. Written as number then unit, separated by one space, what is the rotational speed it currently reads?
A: 800 rpm
